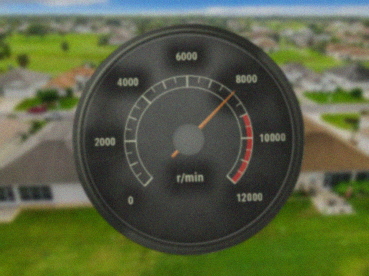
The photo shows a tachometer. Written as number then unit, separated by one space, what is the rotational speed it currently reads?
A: 8000 rpm
